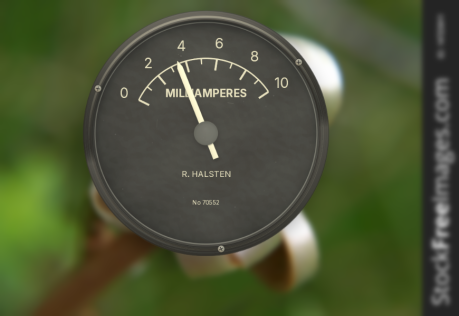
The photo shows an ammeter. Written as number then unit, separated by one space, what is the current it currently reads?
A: 3.5 mA
